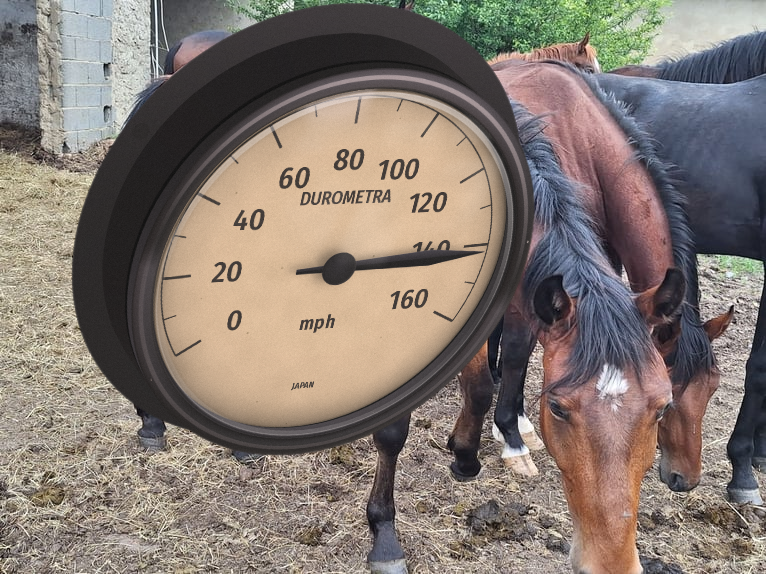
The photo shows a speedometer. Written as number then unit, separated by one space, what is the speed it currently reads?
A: 140 mph
